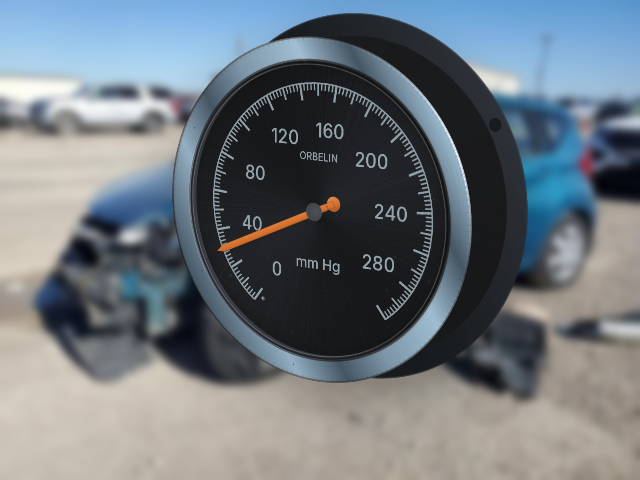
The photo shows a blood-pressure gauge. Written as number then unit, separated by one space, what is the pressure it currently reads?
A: 30 mmHg
